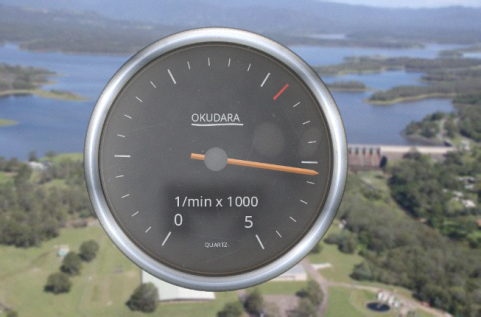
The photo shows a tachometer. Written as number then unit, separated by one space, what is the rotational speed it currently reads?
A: 4100 rpm
